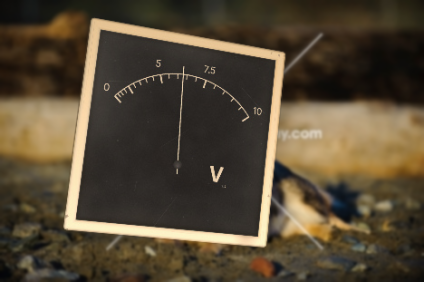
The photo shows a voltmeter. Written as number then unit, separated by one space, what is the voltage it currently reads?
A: 6.25 V
